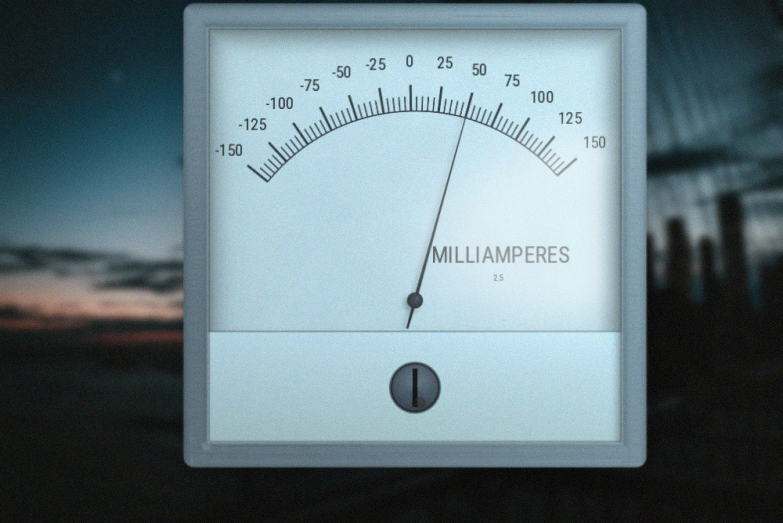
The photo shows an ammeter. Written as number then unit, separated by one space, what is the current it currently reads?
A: 50 mA
